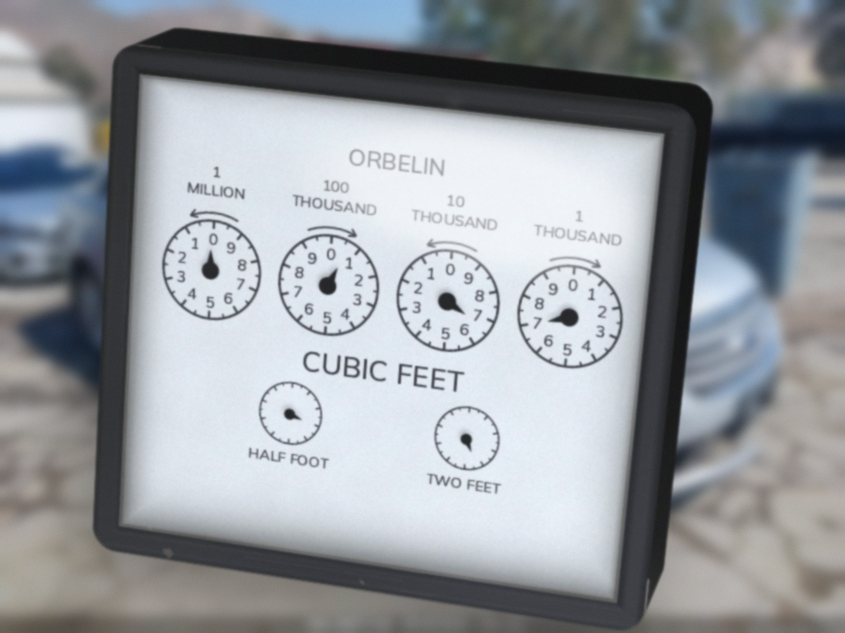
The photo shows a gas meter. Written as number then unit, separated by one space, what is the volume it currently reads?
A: 6700 ft³
